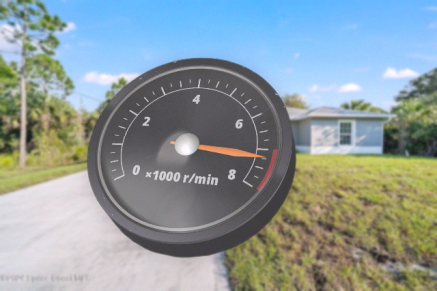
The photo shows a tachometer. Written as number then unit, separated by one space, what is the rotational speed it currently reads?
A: 7250 rpm
